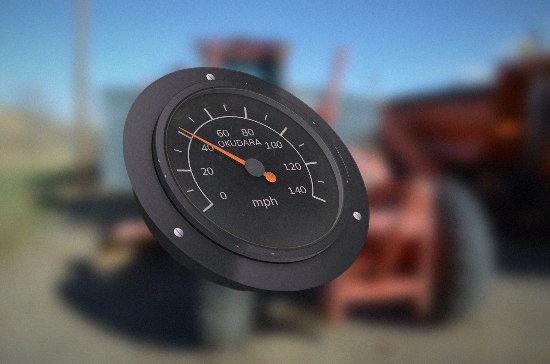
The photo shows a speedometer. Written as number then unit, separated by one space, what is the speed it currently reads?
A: 40 mph
